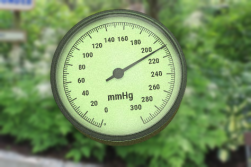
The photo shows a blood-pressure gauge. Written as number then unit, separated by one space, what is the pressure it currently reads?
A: 210 mmHg
